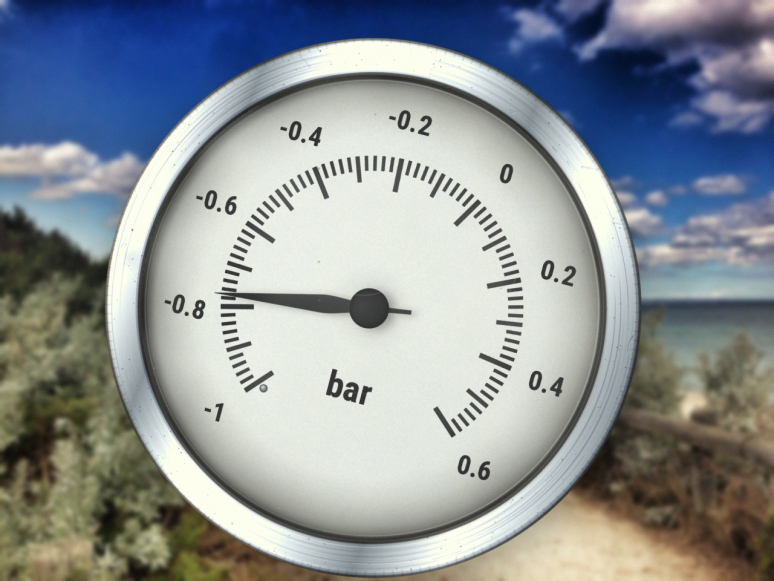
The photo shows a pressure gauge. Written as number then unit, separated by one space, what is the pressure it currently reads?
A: -0.77 bar
